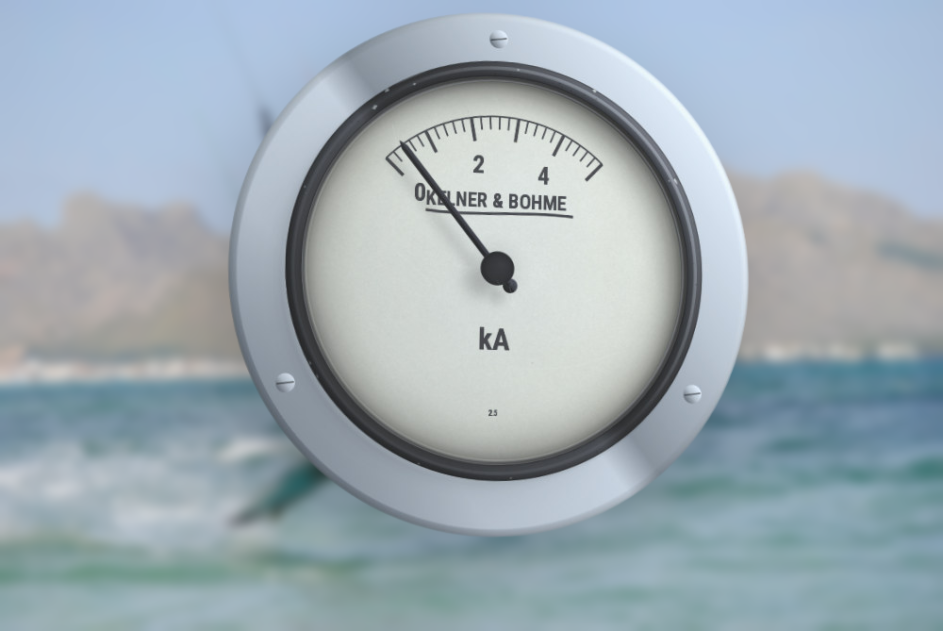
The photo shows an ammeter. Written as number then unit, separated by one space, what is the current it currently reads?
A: 0.4 kA
